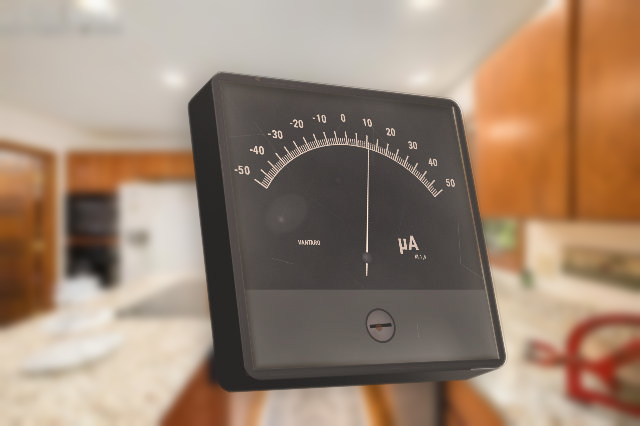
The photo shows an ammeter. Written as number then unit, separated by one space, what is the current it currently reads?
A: 10 µA
